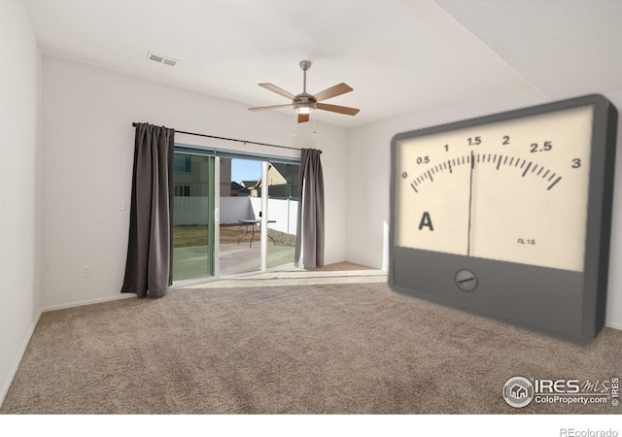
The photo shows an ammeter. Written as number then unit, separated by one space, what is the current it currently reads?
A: 1.5 A
